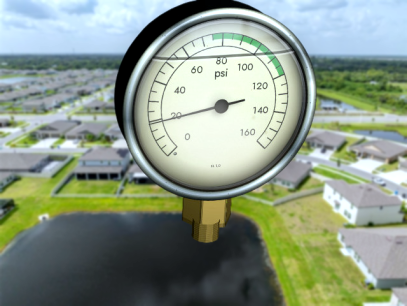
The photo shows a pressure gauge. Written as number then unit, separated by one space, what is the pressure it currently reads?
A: 20 psi
